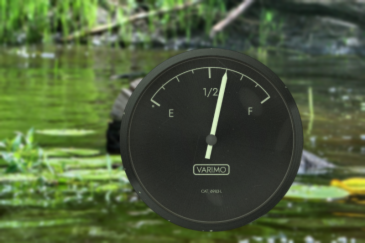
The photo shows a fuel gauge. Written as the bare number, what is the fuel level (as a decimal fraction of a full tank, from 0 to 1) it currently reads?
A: 0.625
